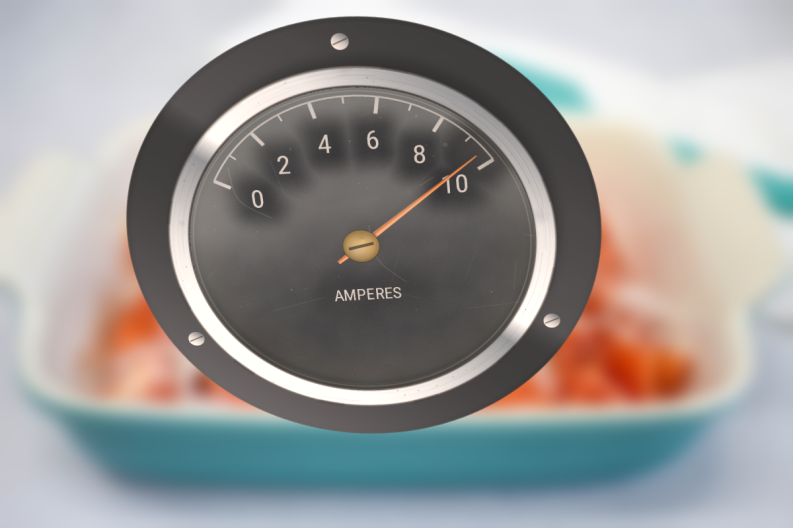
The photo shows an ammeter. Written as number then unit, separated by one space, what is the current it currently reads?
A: 9.5 A
